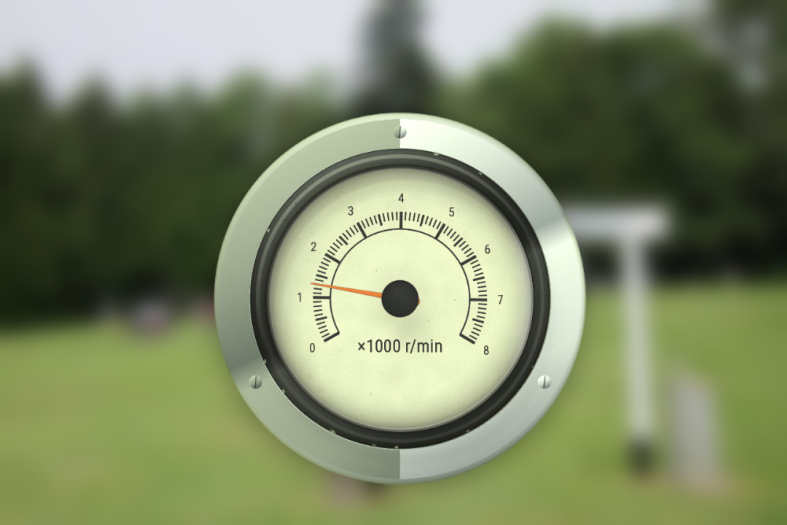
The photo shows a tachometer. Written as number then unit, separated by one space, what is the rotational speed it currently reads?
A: 1300 rpm
